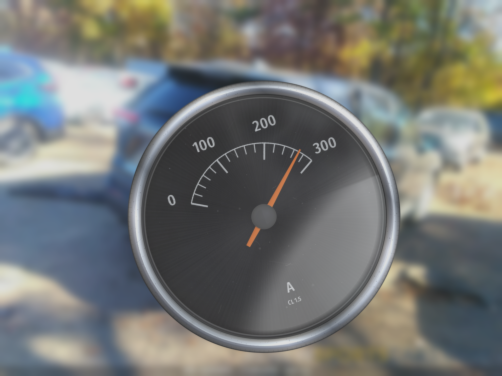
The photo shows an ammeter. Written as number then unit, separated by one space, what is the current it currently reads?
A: 270 A
